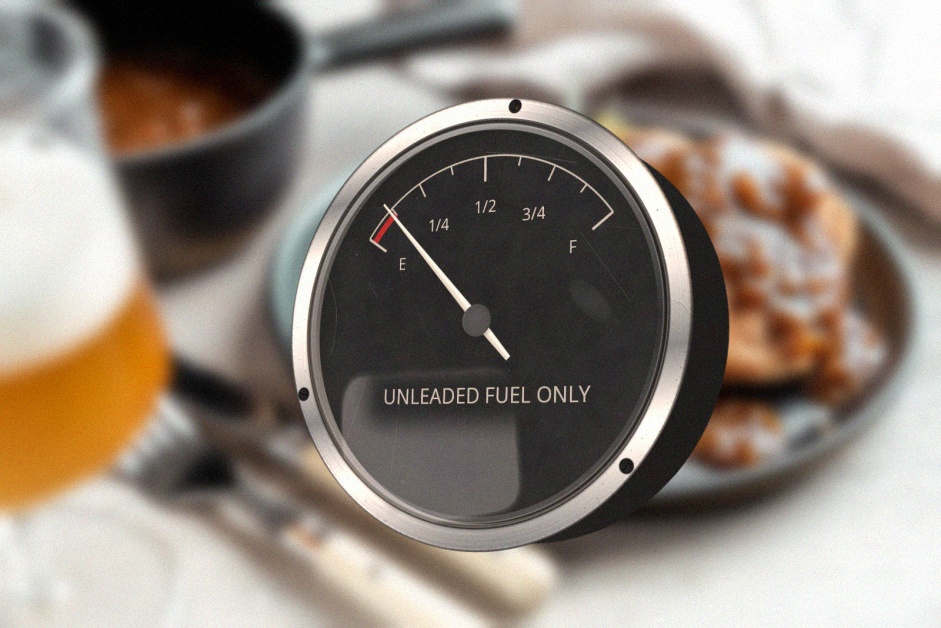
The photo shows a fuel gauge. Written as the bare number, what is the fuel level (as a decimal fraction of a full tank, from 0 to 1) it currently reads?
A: 0.125
